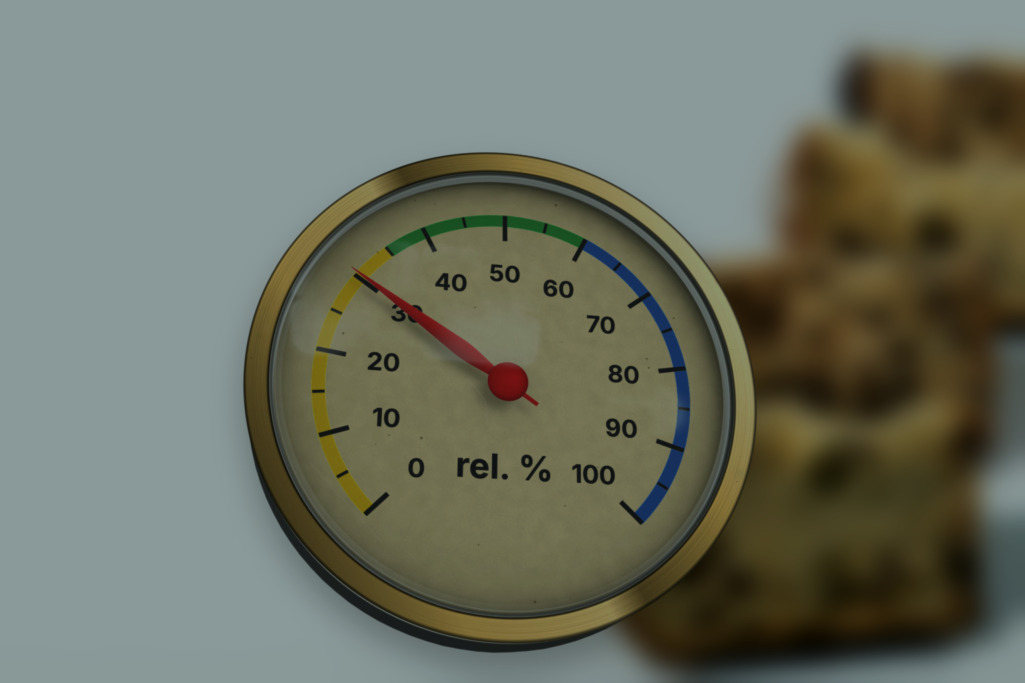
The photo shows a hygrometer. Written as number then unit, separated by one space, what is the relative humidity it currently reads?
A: 30 %
